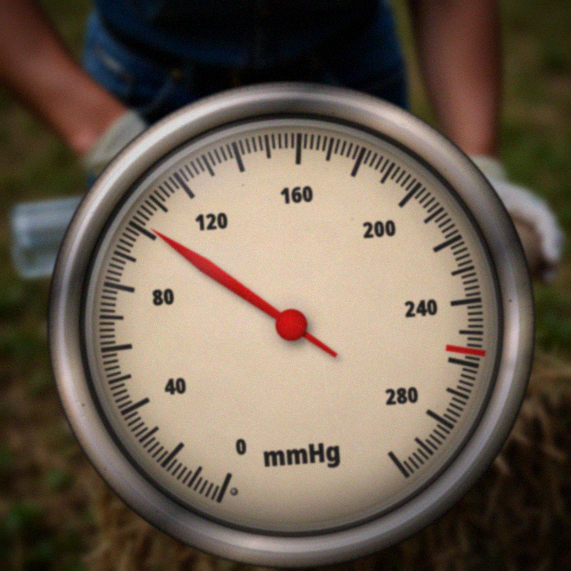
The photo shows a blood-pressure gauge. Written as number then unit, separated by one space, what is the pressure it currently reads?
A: 102 mmHg
